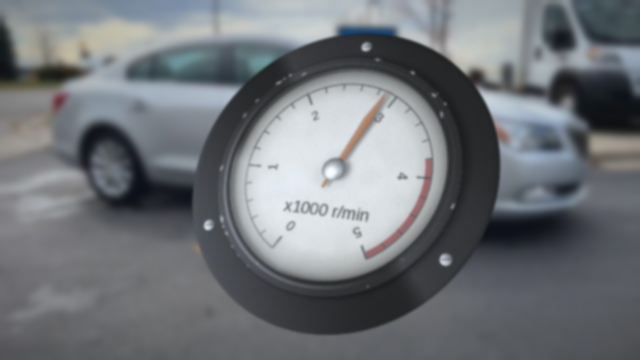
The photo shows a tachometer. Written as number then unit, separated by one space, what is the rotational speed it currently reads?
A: 2900 rpm
